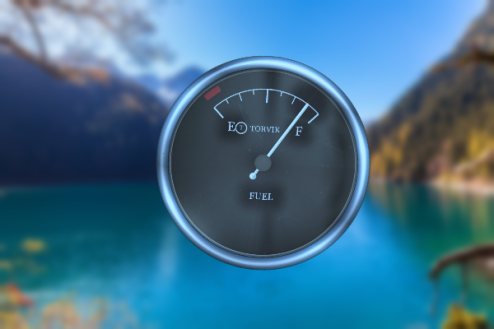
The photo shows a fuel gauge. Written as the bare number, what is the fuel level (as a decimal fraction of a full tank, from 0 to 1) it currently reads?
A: 0.875
